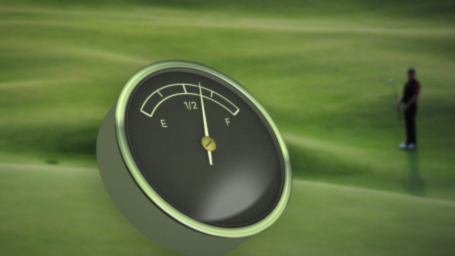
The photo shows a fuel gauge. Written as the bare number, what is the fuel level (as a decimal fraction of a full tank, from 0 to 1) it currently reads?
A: 0.625
